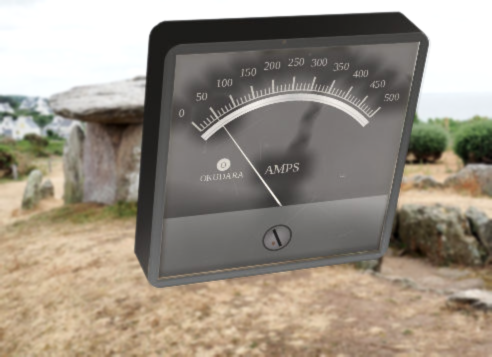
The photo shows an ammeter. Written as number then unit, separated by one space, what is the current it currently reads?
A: 50 A
